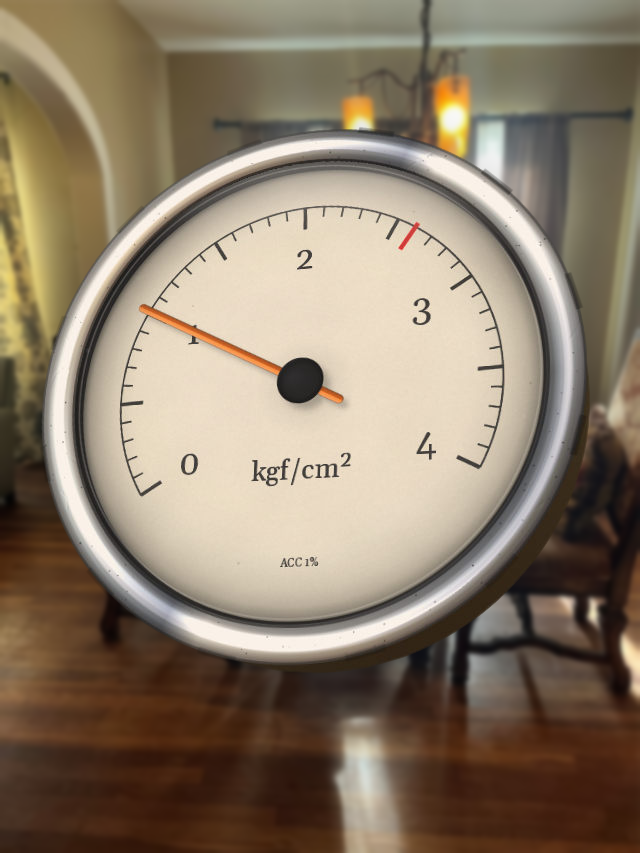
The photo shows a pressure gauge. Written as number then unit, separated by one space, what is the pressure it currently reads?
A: 1 kg/cm²
